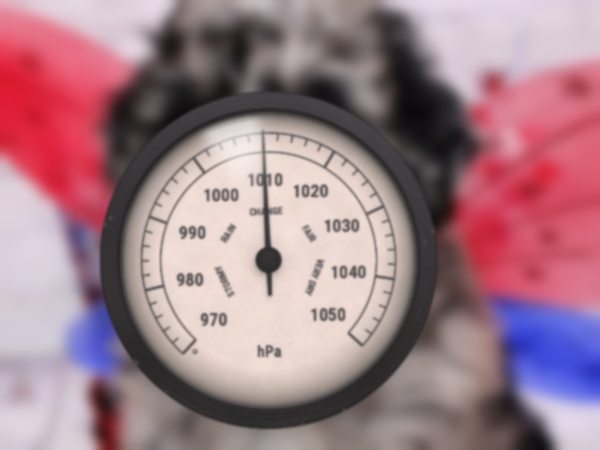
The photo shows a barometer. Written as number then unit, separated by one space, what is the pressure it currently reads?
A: 1010 hPa
